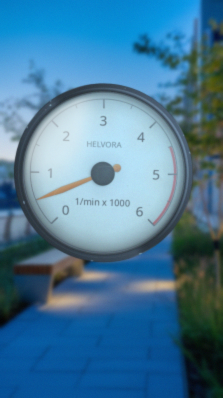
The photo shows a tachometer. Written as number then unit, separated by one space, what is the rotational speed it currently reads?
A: 500 rpm
